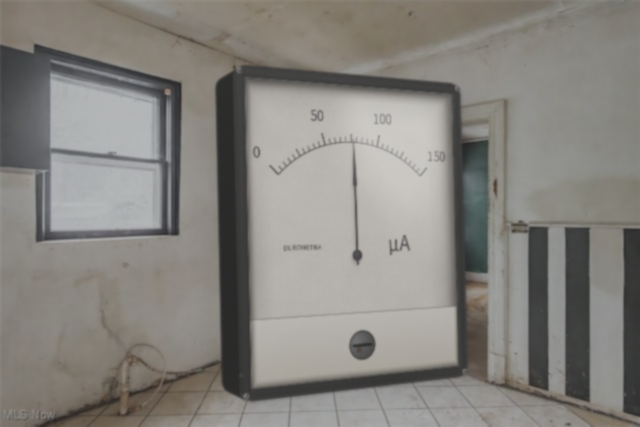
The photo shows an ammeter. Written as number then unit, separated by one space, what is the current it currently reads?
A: 75 µA
